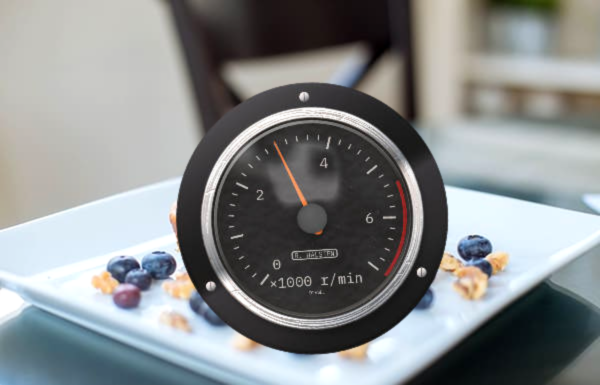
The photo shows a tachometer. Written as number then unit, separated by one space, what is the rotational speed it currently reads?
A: 3000 rpm
